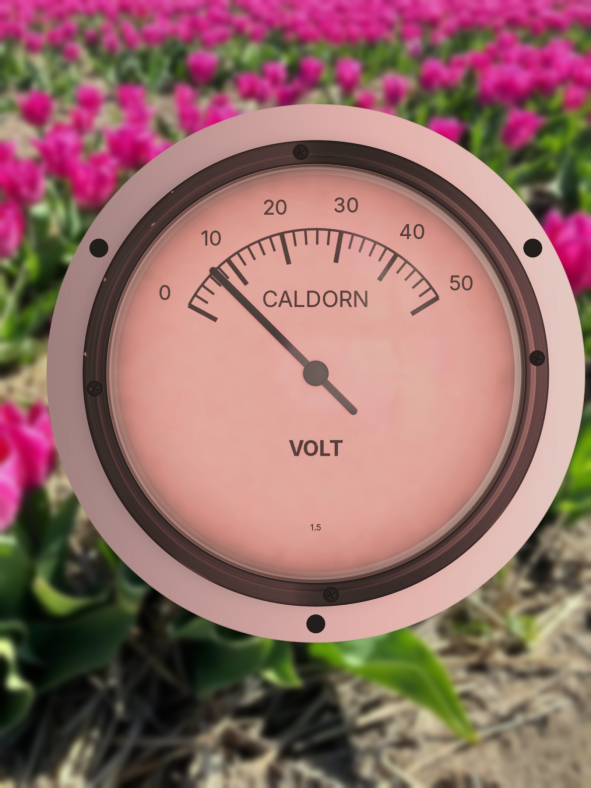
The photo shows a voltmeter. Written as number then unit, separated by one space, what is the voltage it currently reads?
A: 7 V
